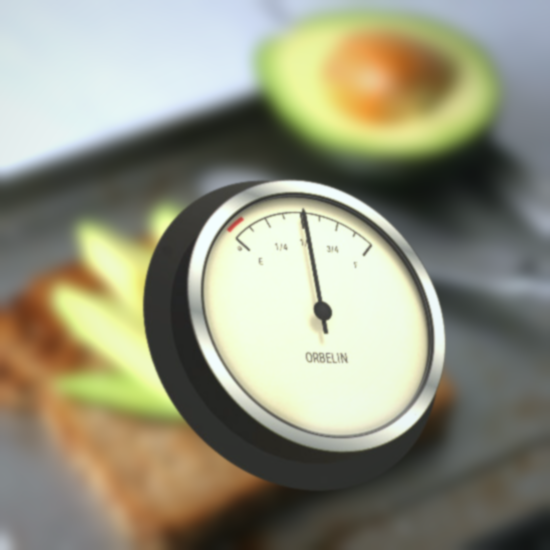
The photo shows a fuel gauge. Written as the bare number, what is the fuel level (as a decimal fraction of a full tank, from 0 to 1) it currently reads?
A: 0.5
